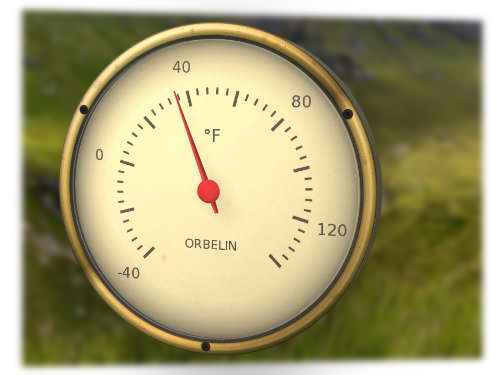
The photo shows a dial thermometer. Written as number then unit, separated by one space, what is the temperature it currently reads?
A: 36 °F
